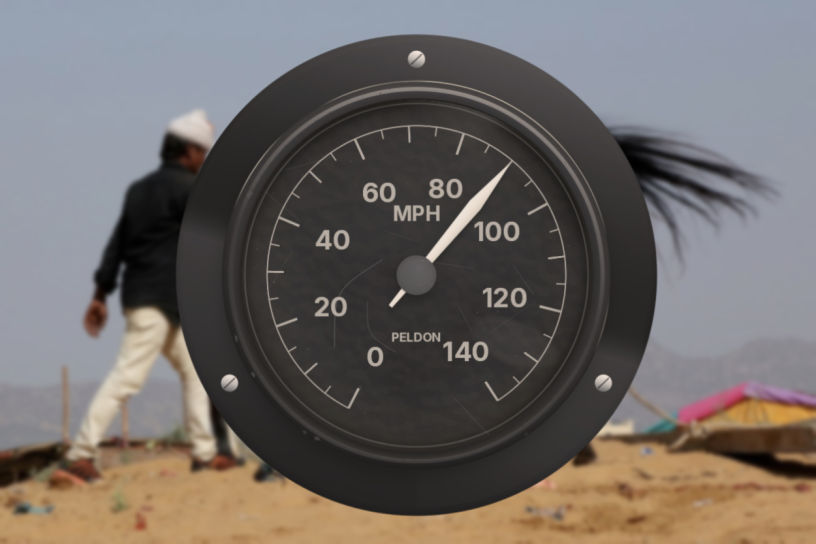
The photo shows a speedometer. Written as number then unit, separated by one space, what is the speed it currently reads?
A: 90 mph
